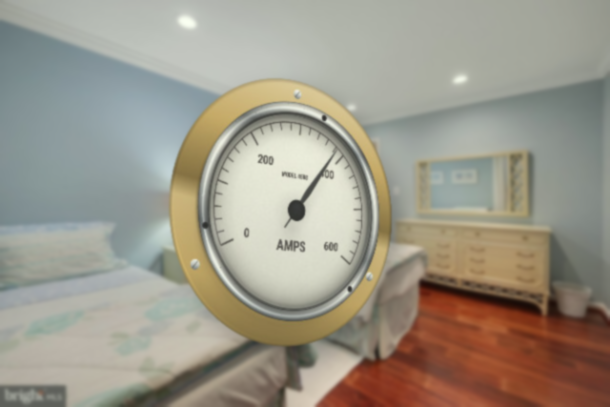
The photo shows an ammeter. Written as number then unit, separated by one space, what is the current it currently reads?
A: 380 A
